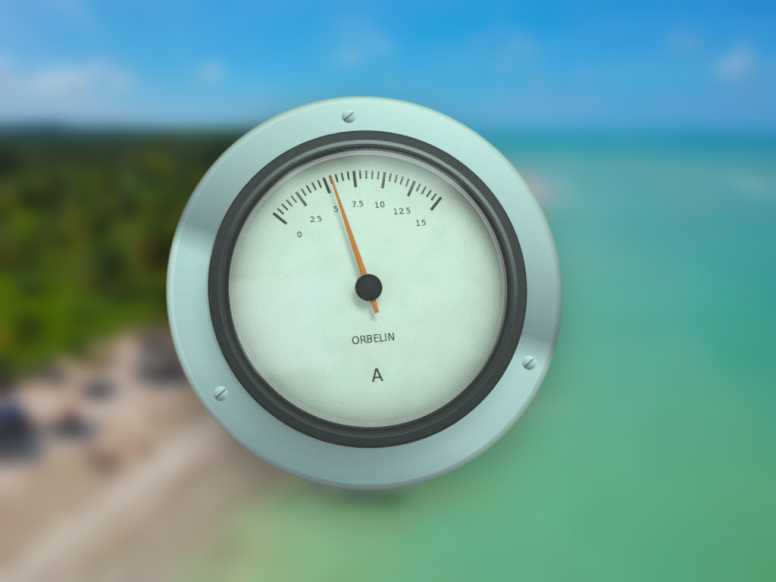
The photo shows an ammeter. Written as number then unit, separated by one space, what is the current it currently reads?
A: 5.5 A
